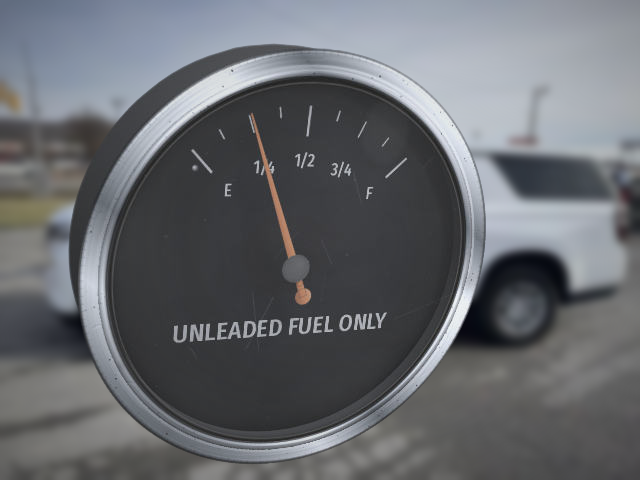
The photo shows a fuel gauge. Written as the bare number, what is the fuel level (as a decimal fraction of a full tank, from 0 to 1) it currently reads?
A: 0.25
